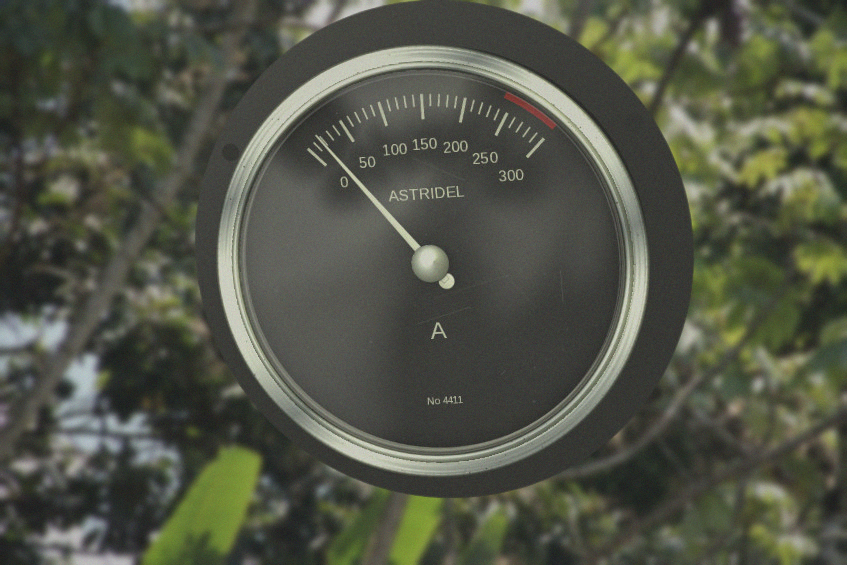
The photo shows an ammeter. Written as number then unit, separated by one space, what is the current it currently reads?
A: 20 A
